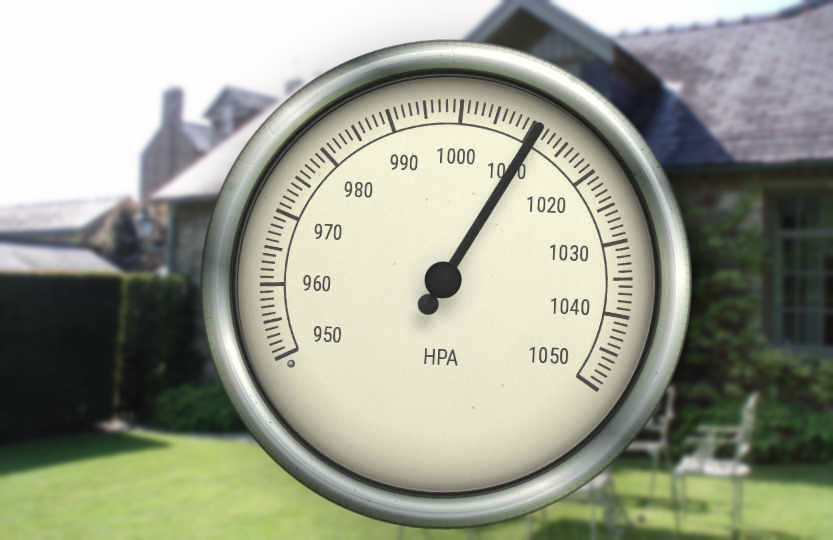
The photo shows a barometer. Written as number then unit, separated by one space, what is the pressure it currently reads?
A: 1011 hPa
